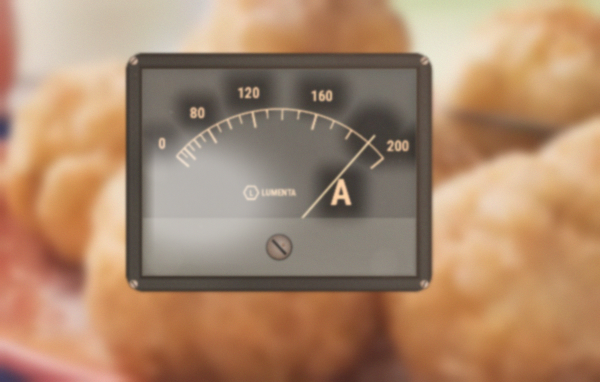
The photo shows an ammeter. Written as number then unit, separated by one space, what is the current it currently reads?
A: 190 A
